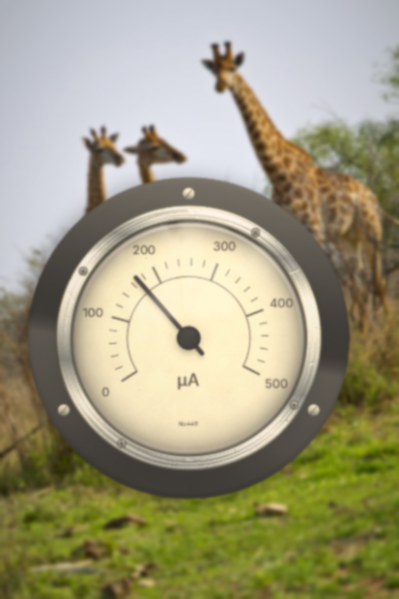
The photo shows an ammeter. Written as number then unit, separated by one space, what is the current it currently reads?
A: 170 µA
